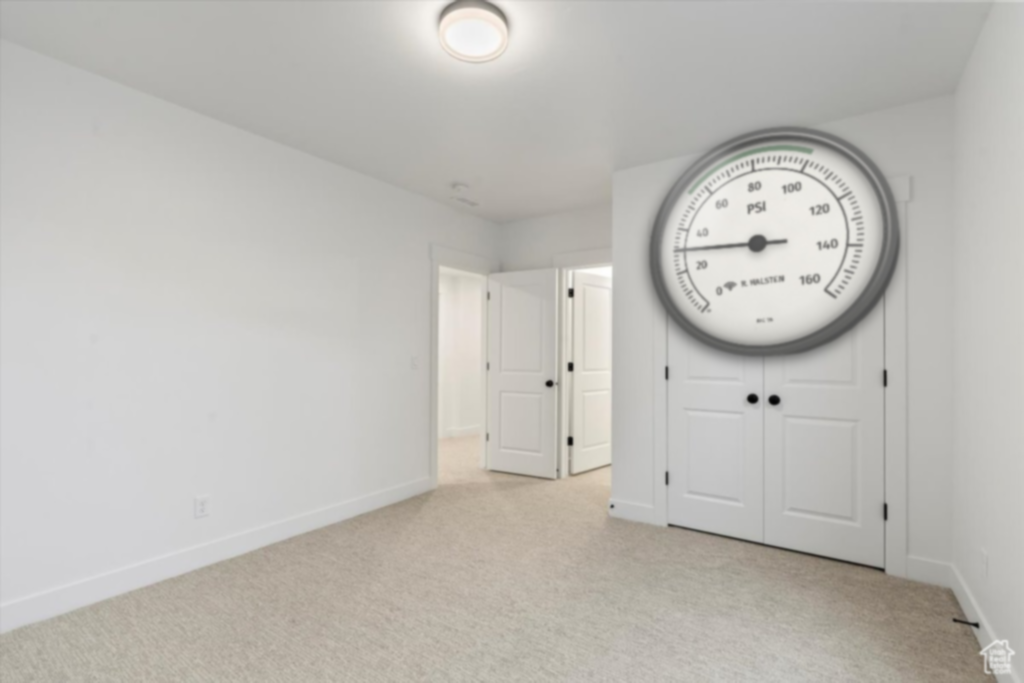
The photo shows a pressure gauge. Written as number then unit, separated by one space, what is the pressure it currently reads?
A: 30 psi
